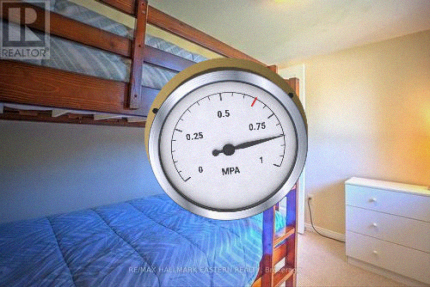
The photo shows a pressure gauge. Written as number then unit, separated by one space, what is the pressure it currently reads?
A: 0.85 MPa
